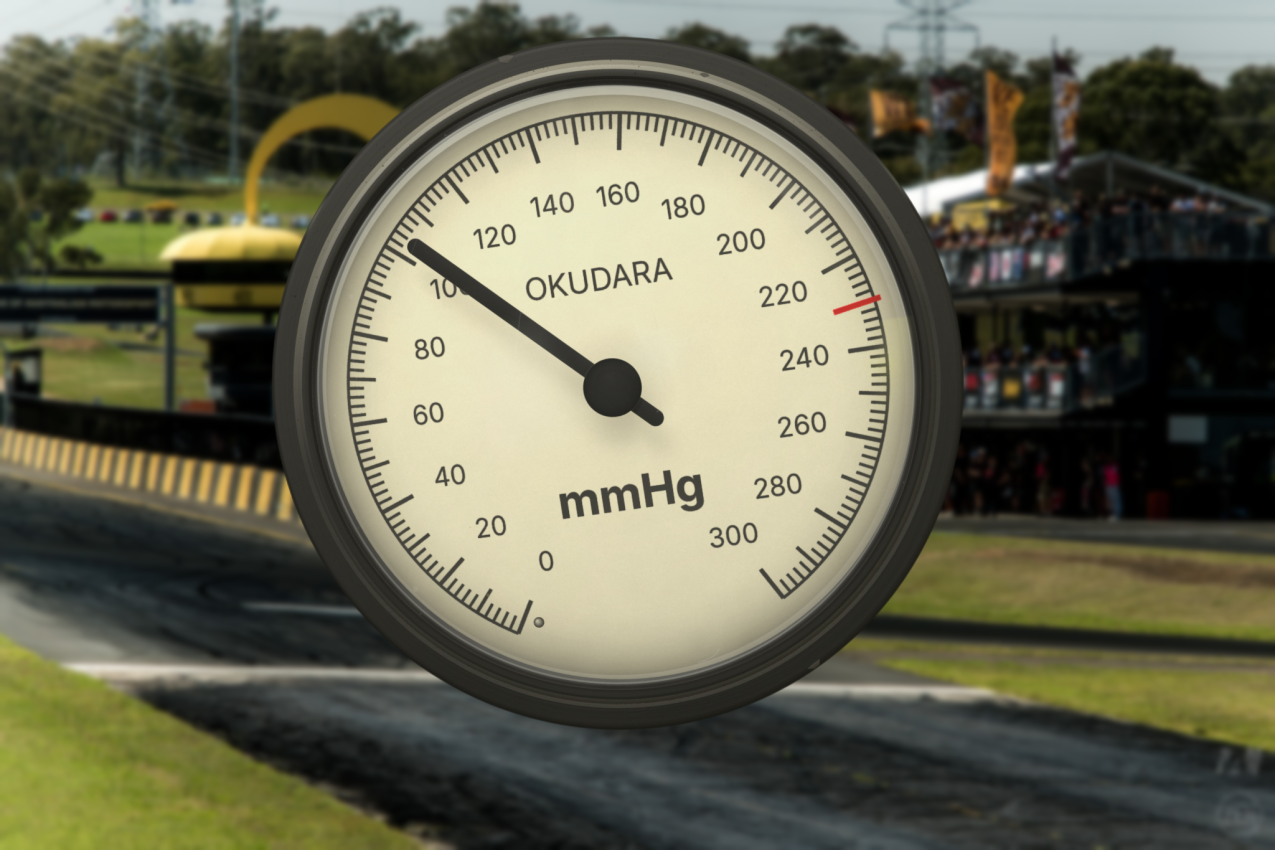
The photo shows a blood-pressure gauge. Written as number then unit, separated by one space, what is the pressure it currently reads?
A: 104 mmHg
